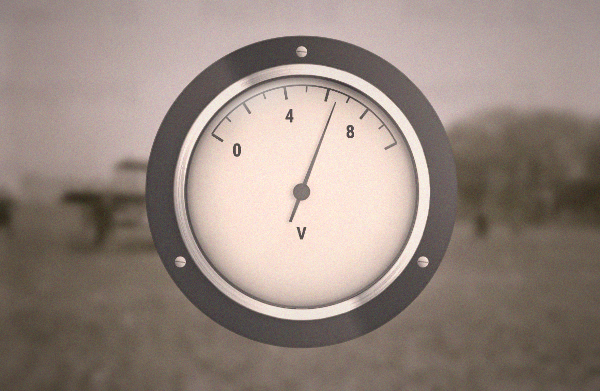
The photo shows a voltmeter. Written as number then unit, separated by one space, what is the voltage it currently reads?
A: 6.5 V
